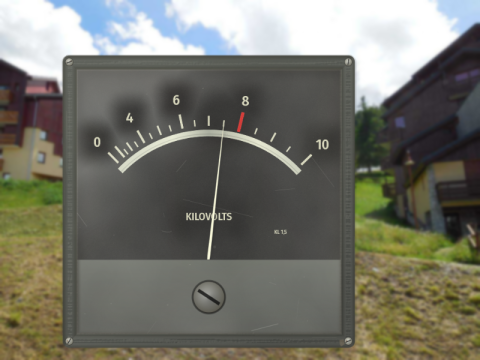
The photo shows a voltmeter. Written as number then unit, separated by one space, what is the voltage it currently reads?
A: 7.5 kV
